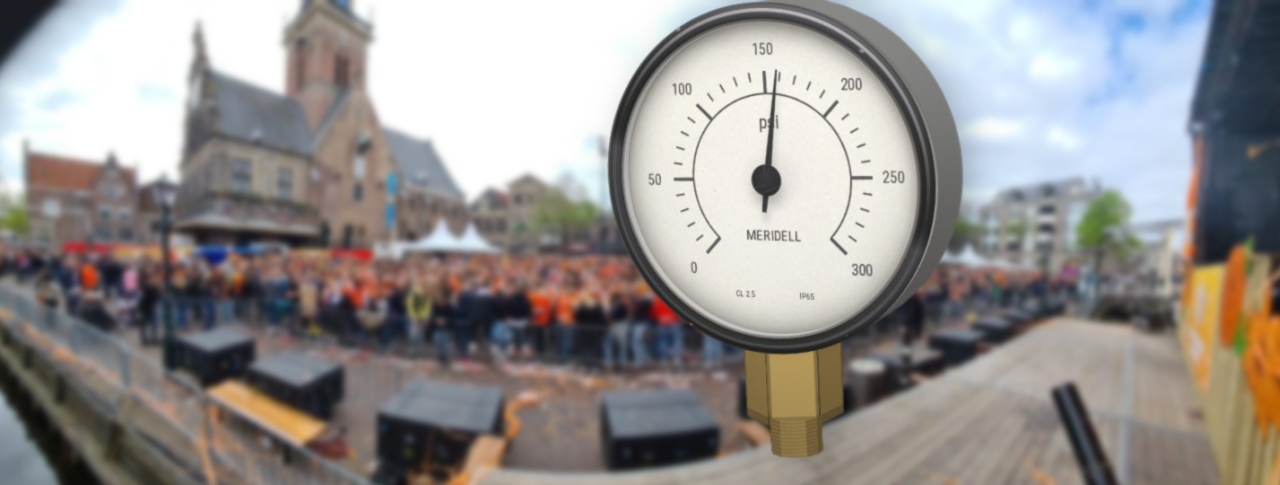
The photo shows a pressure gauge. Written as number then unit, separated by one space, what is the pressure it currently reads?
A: 160 psi
